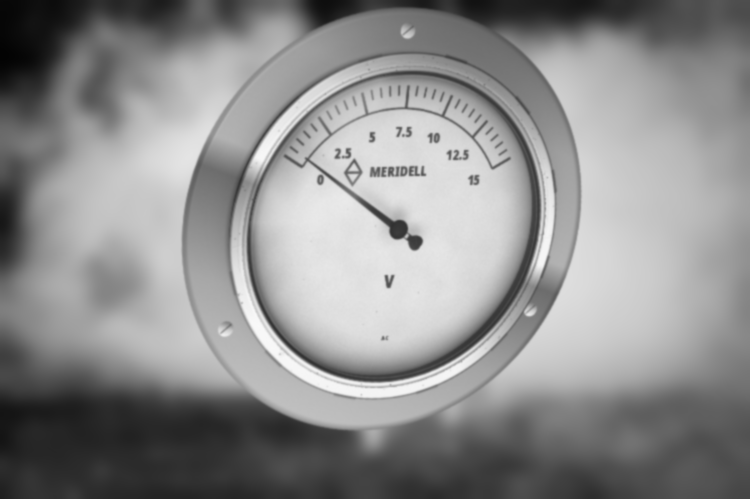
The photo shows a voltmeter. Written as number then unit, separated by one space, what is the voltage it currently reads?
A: 0.5 V
